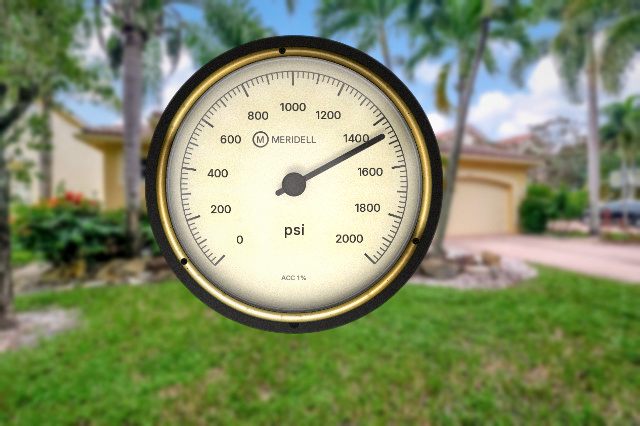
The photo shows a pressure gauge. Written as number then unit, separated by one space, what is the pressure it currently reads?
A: 1460 psi
